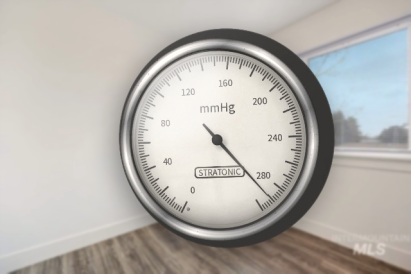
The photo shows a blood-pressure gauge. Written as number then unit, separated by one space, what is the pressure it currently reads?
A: 290 mmHg
